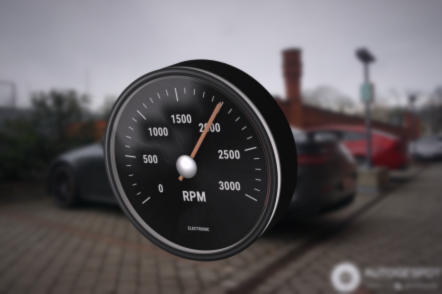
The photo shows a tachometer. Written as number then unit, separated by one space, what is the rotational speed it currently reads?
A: 2000 rpm
